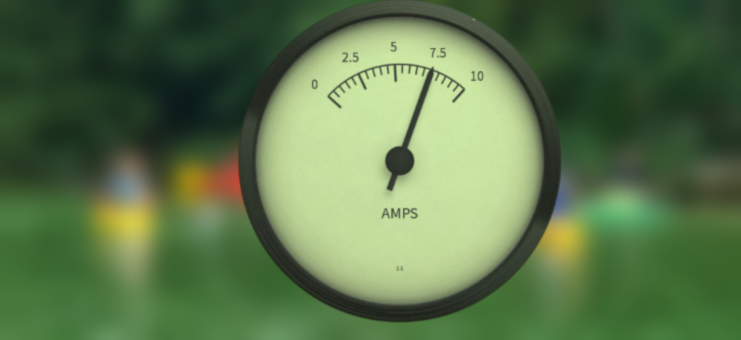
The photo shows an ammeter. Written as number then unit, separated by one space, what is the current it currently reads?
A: 7.5 A
